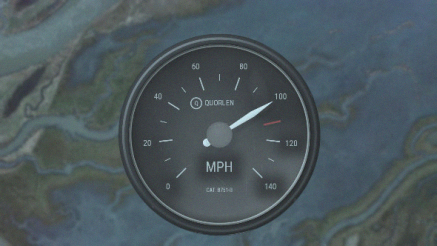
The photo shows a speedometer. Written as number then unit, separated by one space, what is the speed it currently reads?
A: 100 mph
